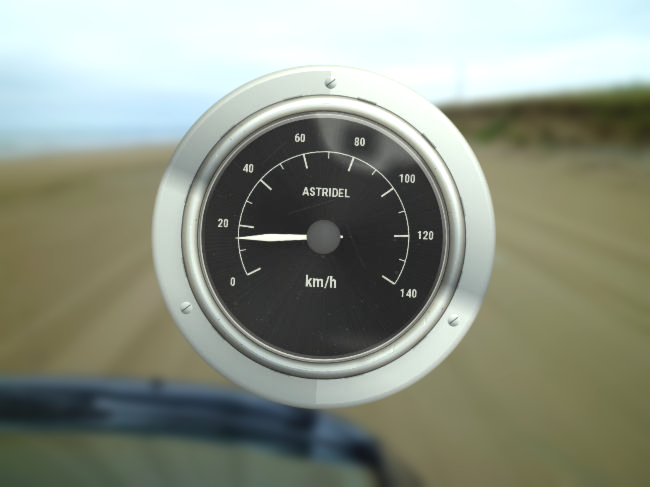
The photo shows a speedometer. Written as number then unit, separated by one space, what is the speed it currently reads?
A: 15 km/h
